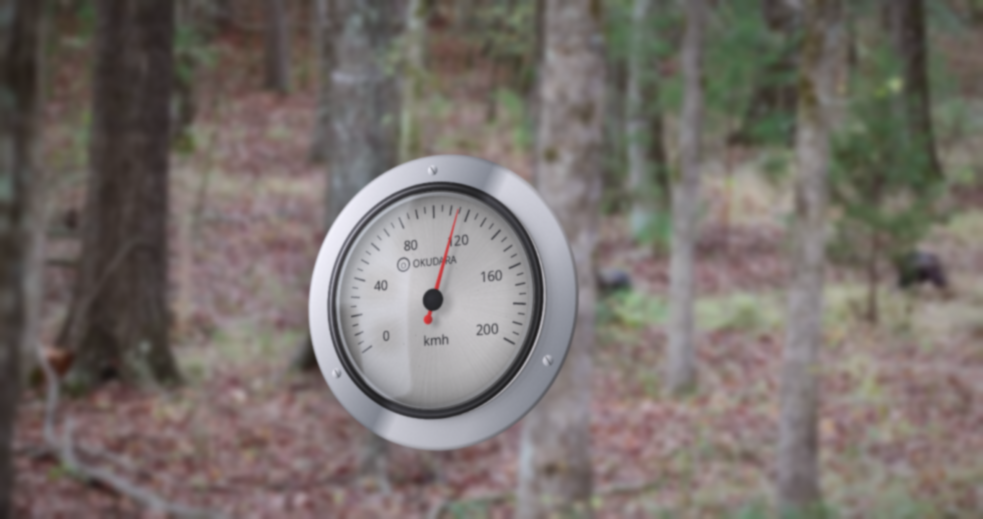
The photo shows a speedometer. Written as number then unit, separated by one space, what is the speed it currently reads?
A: 115 km/h
